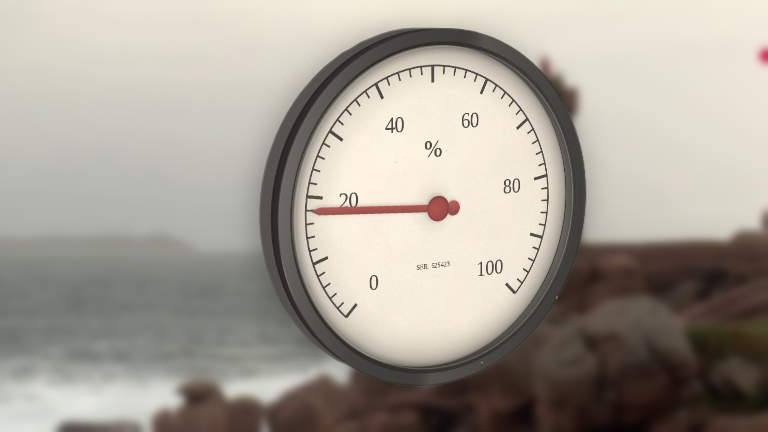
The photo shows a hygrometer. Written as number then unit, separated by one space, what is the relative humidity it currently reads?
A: 18 %
